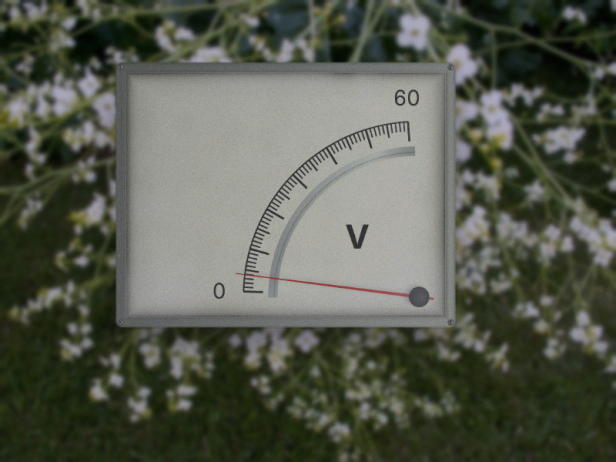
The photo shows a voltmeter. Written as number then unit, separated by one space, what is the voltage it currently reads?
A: 4 V
